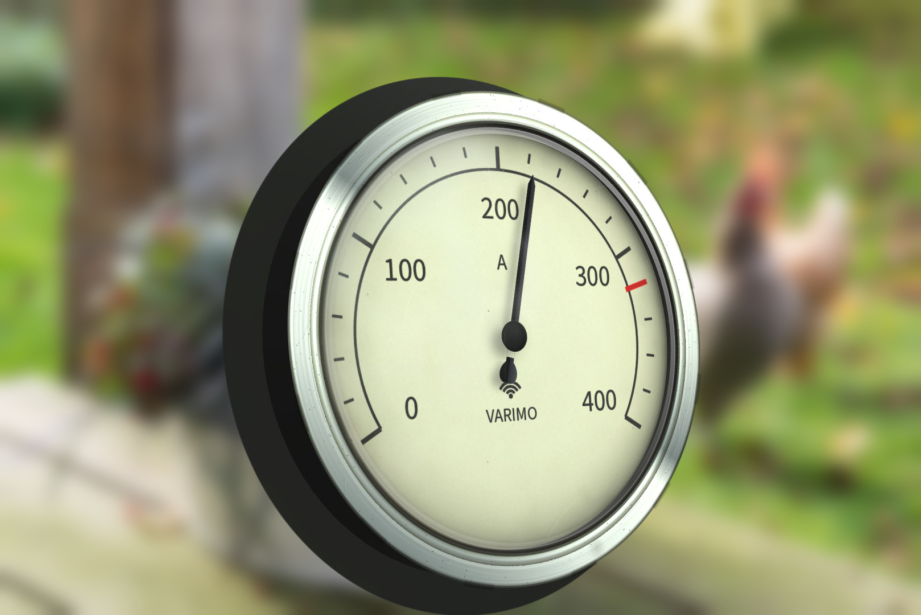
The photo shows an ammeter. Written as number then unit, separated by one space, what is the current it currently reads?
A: 220 A
